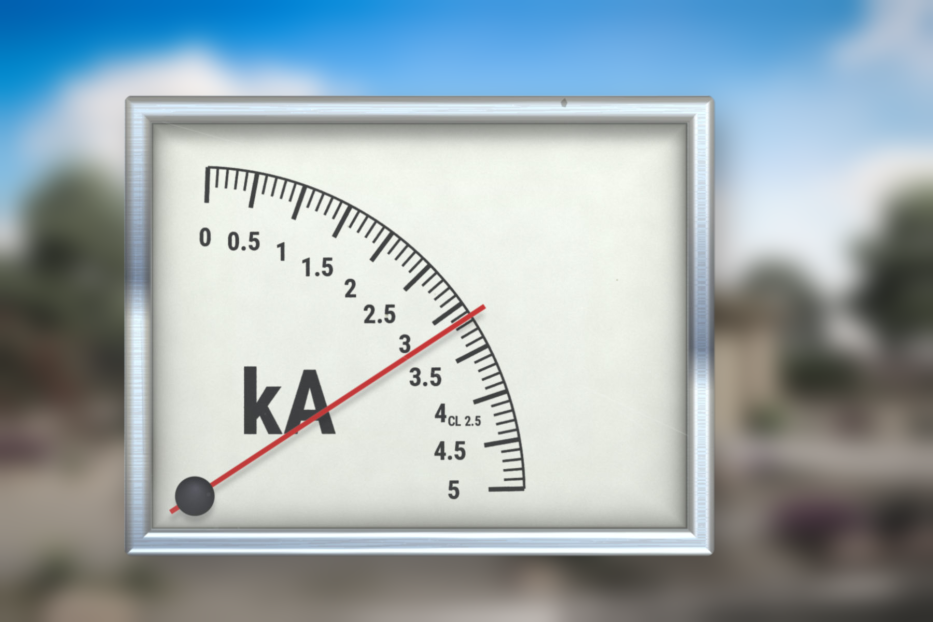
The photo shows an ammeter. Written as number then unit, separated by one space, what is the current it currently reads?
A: 3.15 kA
